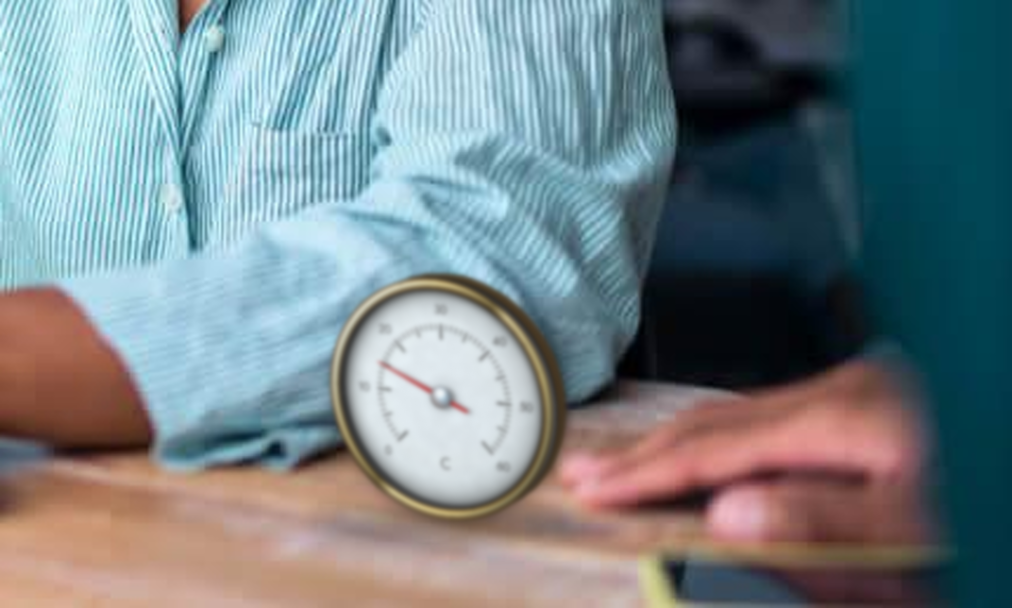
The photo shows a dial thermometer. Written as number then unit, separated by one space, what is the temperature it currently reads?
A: 15 °C
